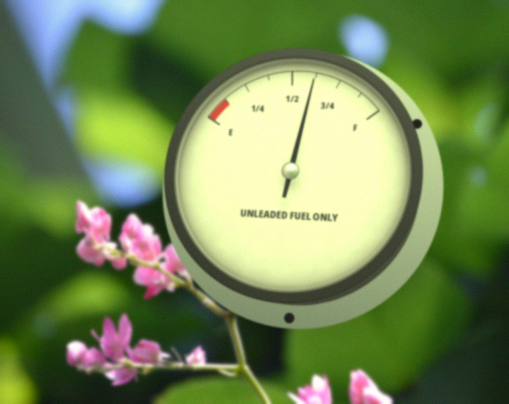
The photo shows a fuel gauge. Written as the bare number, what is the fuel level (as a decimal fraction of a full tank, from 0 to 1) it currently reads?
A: 0.625
